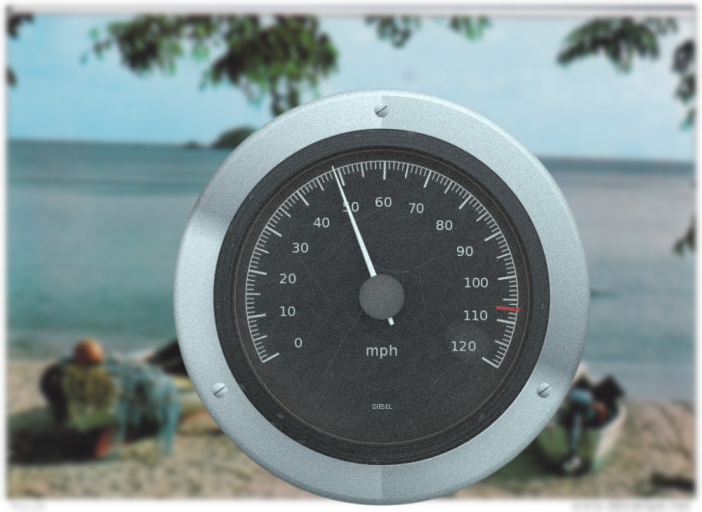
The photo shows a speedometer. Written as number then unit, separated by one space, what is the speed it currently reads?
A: 49 mph
